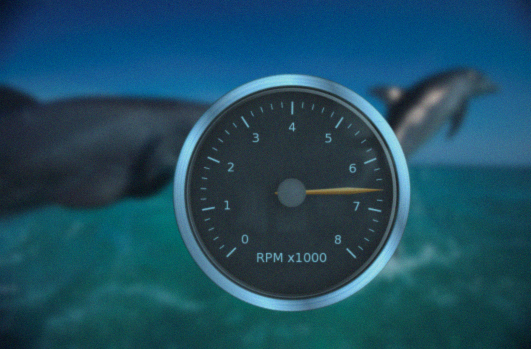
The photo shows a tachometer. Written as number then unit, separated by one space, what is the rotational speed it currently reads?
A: 6600 rpm
